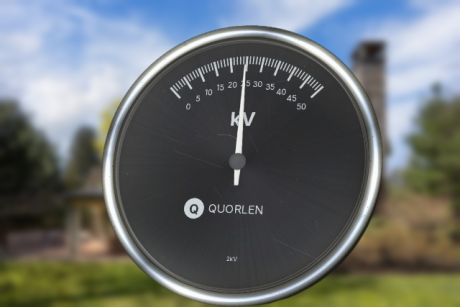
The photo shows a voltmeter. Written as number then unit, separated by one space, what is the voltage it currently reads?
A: 25 kV
